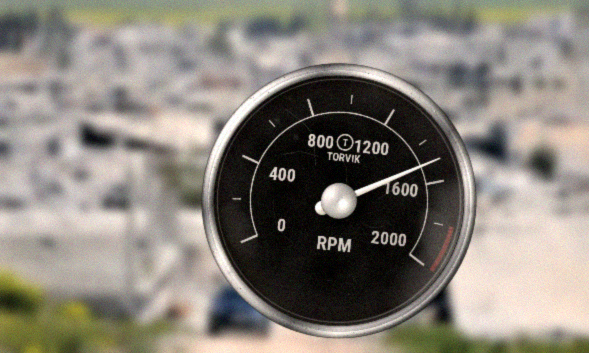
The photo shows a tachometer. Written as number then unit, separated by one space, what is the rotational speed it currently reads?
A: 1500 rpm
